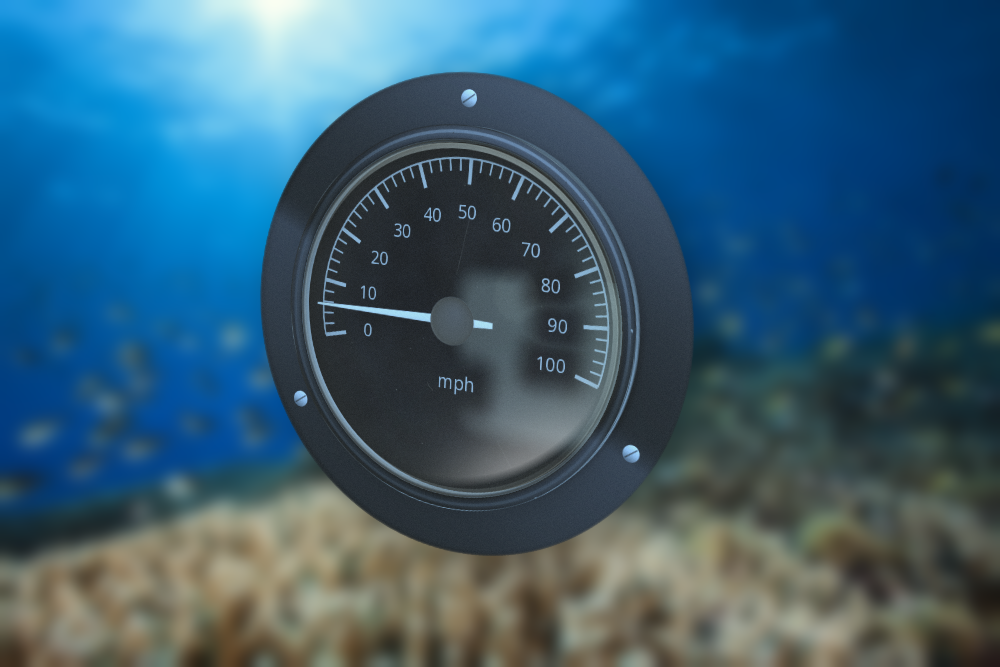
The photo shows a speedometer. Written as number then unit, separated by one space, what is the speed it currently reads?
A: 6 mph
